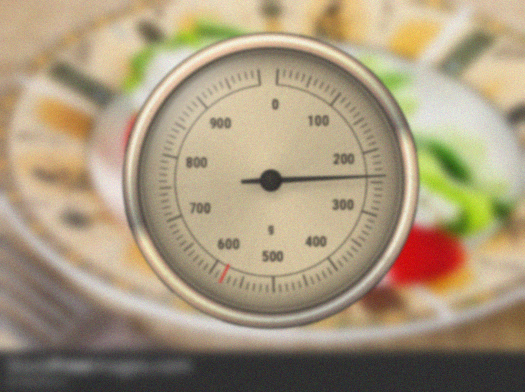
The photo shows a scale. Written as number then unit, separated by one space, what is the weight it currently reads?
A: 240 g
